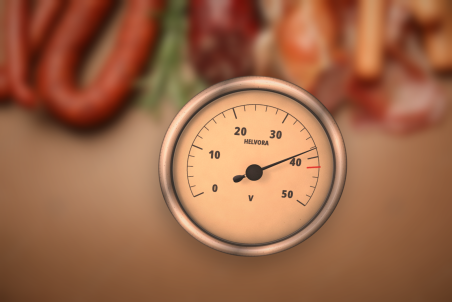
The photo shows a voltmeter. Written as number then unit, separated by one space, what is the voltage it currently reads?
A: 38 V
